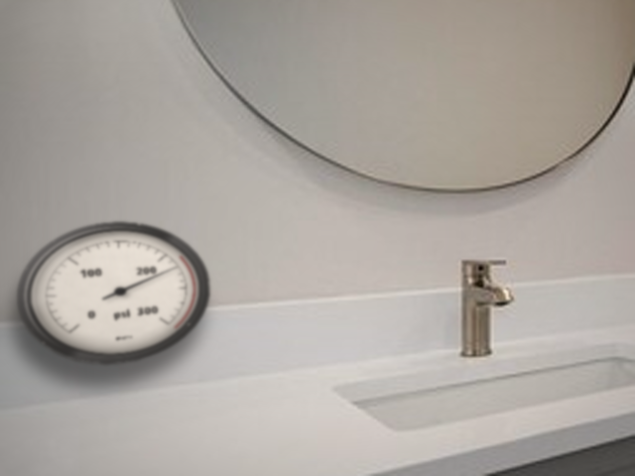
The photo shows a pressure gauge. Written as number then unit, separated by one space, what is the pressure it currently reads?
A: 220 psi
